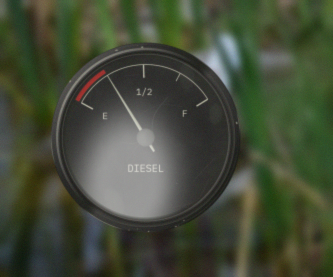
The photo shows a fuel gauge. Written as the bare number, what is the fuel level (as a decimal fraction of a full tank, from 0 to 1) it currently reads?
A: 0.25
